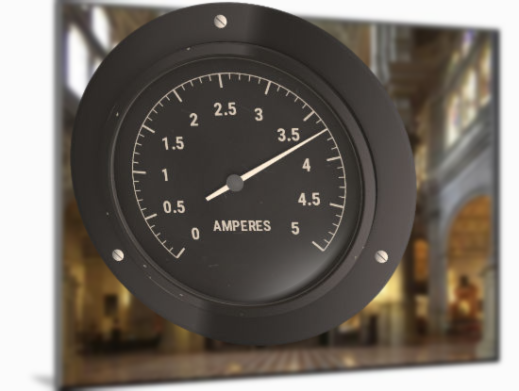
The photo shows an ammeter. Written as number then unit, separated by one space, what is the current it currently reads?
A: 3.7 A
